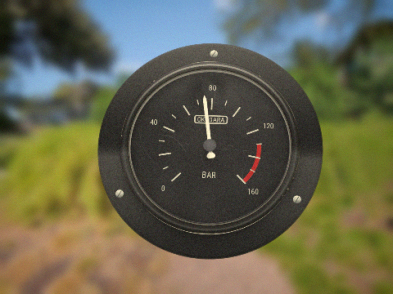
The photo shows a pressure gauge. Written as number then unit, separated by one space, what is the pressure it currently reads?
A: 75 bar
